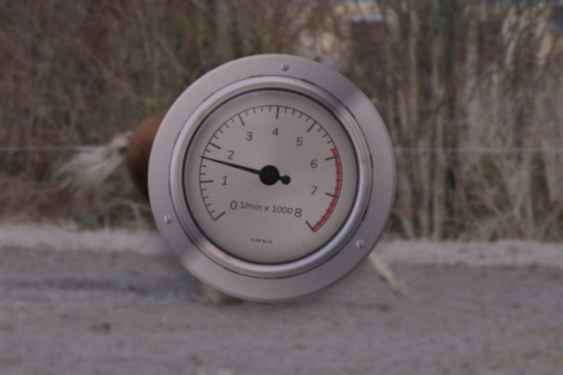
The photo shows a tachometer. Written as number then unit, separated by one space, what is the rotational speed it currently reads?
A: 1600 rpm
